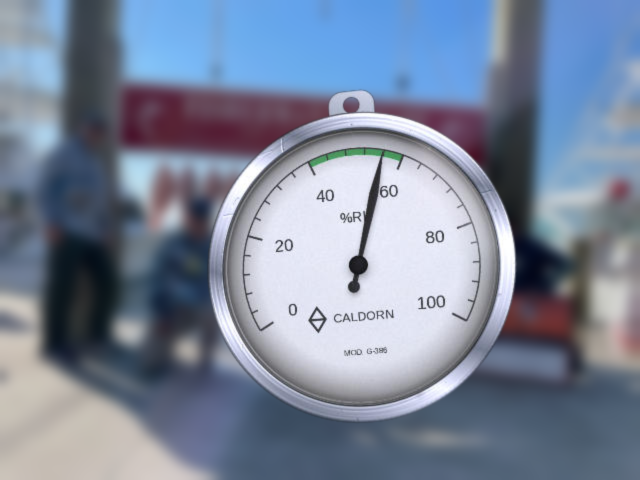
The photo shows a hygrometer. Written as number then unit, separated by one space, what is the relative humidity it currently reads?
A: 56 %
